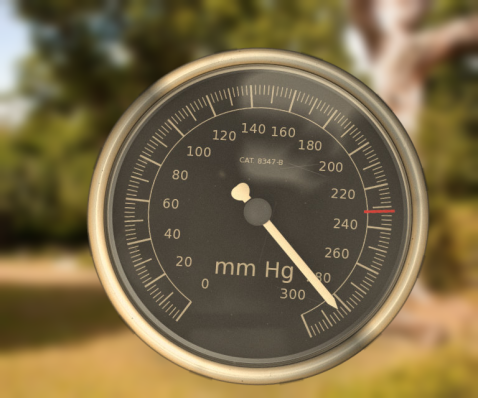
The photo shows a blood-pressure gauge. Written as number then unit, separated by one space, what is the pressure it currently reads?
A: 284 mmHg
